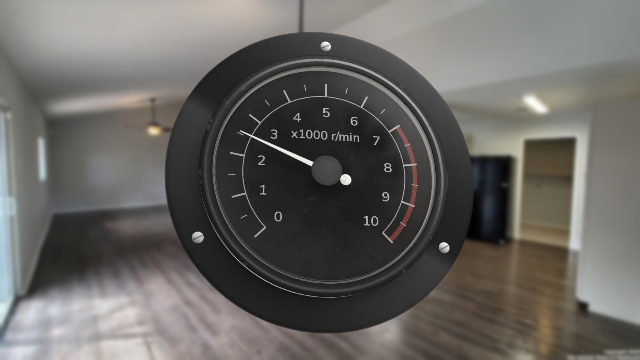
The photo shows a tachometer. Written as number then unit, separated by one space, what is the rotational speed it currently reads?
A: 2500 rpm
